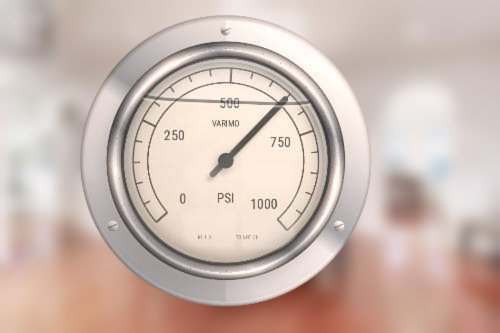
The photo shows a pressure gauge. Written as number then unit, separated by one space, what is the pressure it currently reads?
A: 650 psi
